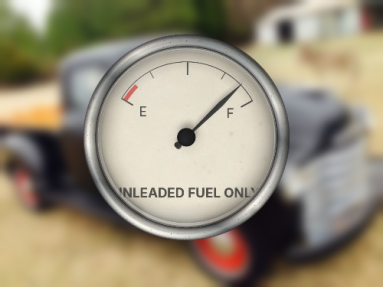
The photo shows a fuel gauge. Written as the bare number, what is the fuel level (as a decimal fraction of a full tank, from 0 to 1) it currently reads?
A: 0.875
